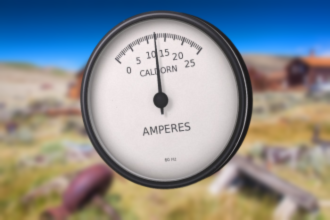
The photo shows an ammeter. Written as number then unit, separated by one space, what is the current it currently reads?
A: 12.5 A
